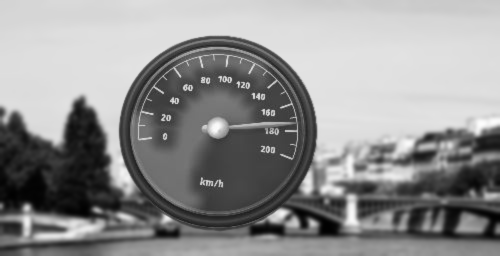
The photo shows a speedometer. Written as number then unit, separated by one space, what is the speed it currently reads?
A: 175 km/h
